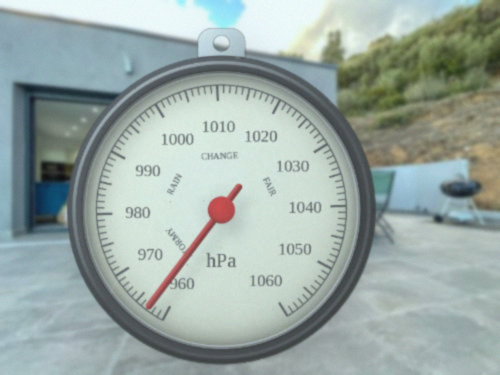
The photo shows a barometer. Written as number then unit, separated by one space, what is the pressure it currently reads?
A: 963 hPa
